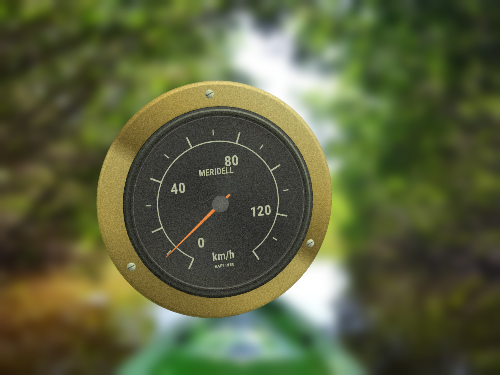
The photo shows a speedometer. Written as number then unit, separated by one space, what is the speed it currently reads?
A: 10 km/h
